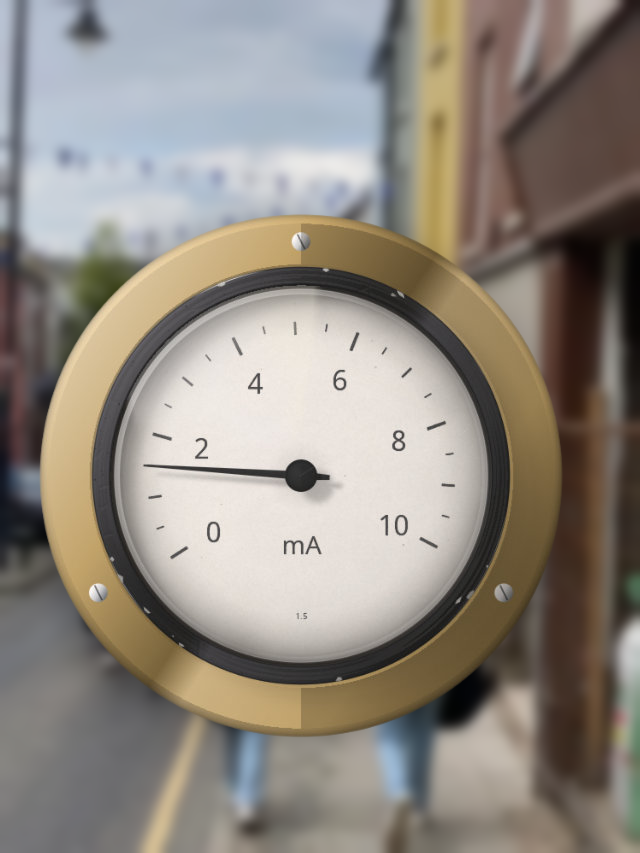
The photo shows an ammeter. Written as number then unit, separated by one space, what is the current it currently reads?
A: 1.5 mA
